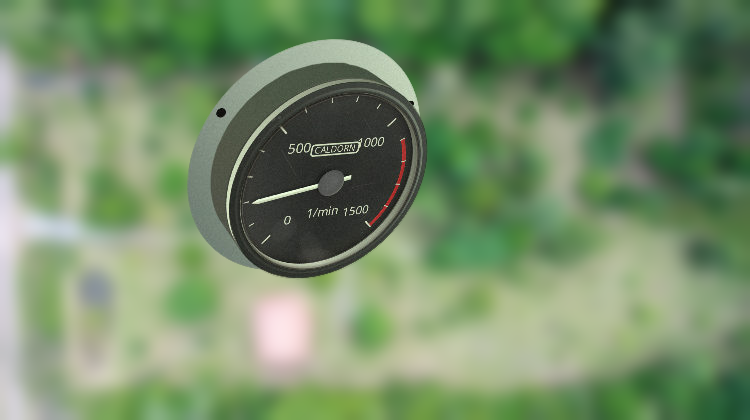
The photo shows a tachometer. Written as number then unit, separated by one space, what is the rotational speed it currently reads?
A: 200 rpm
